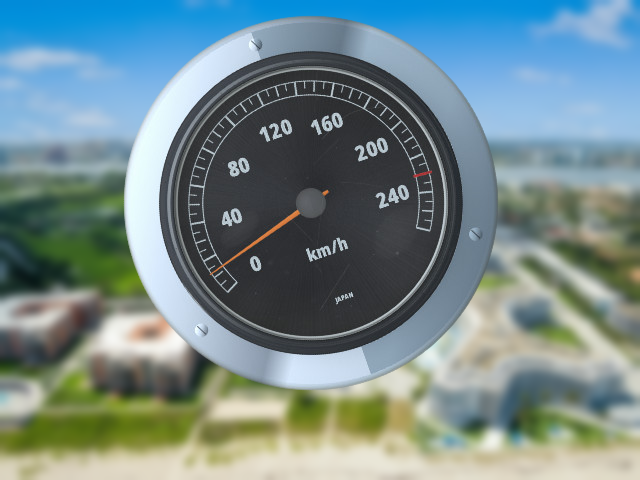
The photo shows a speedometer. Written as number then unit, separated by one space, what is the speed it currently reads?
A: 12.5 km/h
